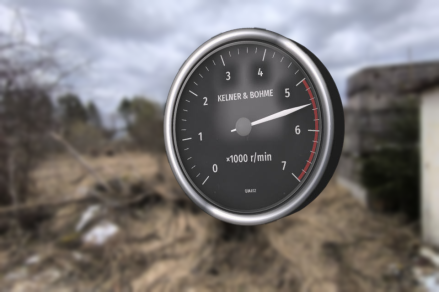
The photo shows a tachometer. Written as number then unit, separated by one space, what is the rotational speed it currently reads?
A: 5500 rpm
